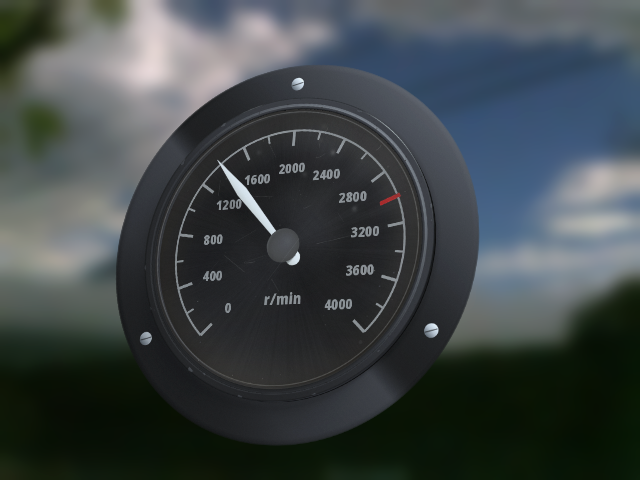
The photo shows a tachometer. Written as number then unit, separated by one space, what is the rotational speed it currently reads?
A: 1400 rpm
